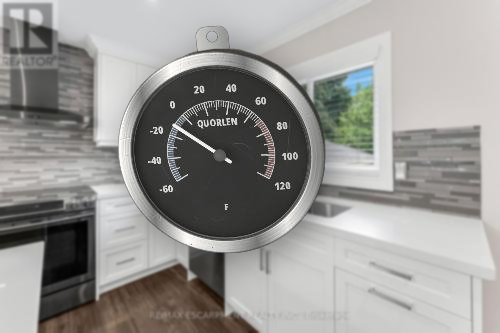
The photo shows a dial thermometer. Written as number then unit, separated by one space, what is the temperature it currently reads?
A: -10 °F
